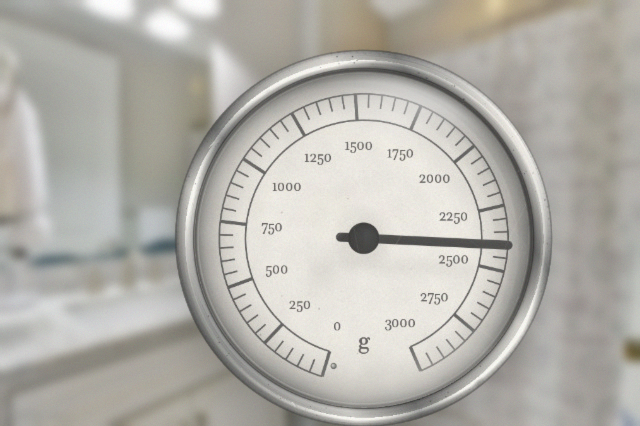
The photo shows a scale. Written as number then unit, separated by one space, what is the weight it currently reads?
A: 2400 g
